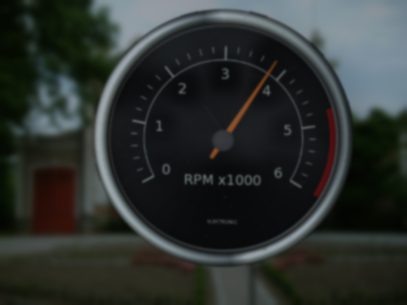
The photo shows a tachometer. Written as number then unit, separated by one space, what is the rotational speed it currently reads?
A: 3800 rpm
